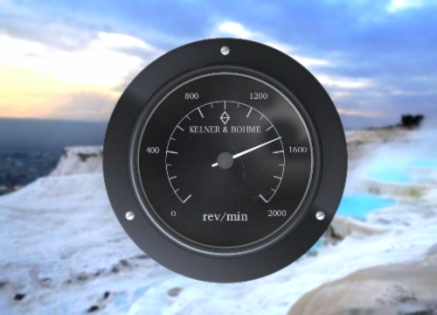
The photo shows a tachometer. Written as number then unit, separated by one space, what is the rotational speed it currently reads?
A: 1500 rpm
